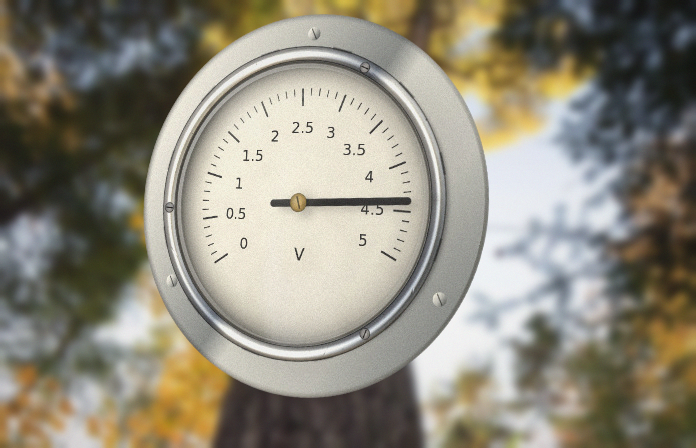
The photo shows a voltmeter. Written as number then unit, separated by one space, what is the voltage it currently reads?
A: 4.4 V
